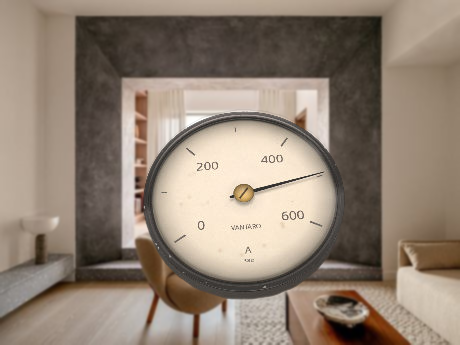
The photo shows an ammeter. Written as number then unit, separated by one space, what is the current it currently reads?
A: 500 A
